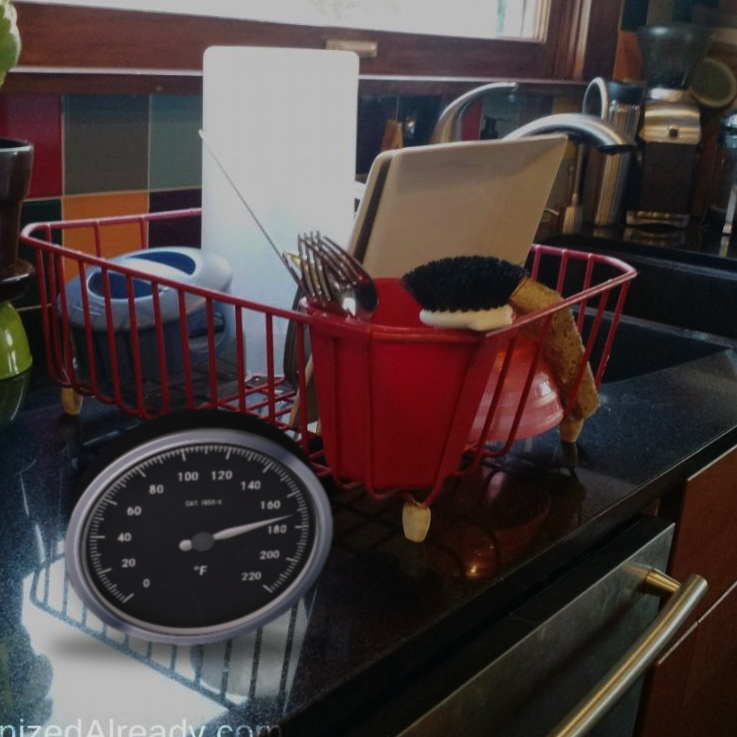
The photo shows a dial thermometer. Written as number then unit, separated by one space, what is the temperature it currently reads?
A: 170 °F
